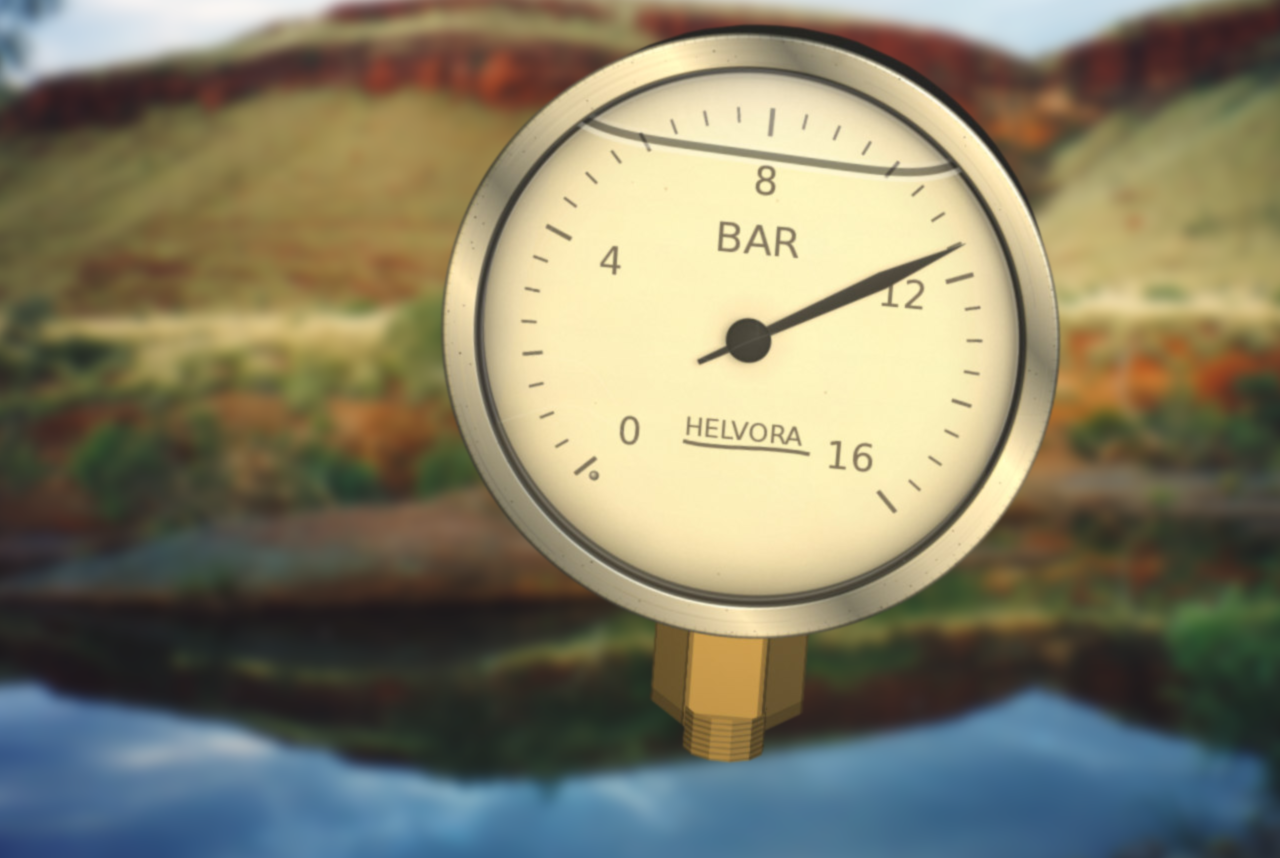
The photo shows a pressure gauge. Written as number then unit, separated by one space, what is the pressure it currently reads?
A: 11.5 bar
